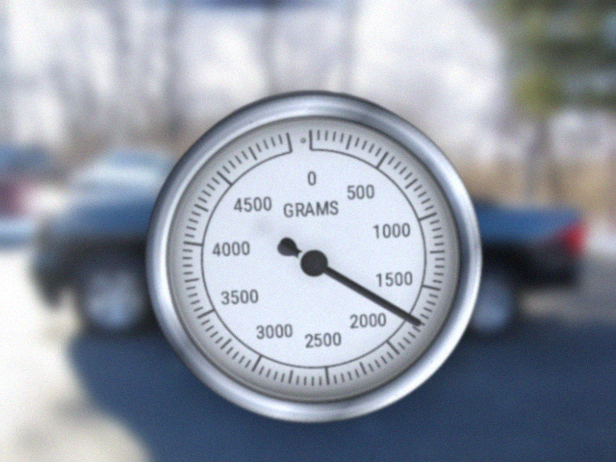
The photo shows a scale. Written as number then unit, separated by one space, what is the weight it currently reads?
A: 1750 g
